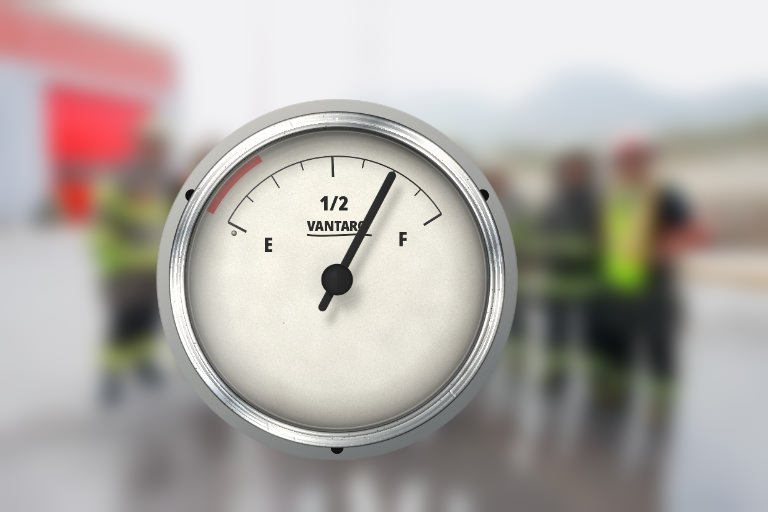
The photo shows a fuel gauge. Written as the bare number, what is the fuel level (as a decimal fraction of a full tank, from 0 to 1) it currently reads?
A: 0.75
